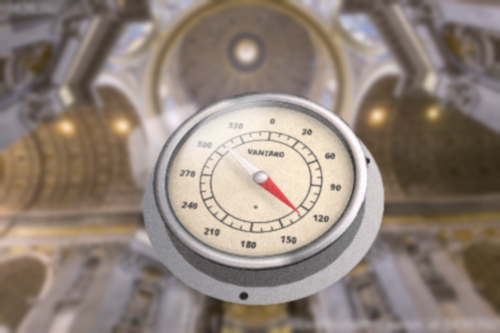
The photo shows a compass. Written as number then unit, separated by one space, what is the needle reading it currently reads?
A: 130 °
